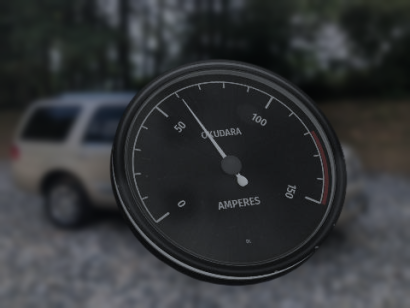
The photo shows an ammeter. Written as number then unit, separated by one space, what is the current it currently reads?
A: 60 A
